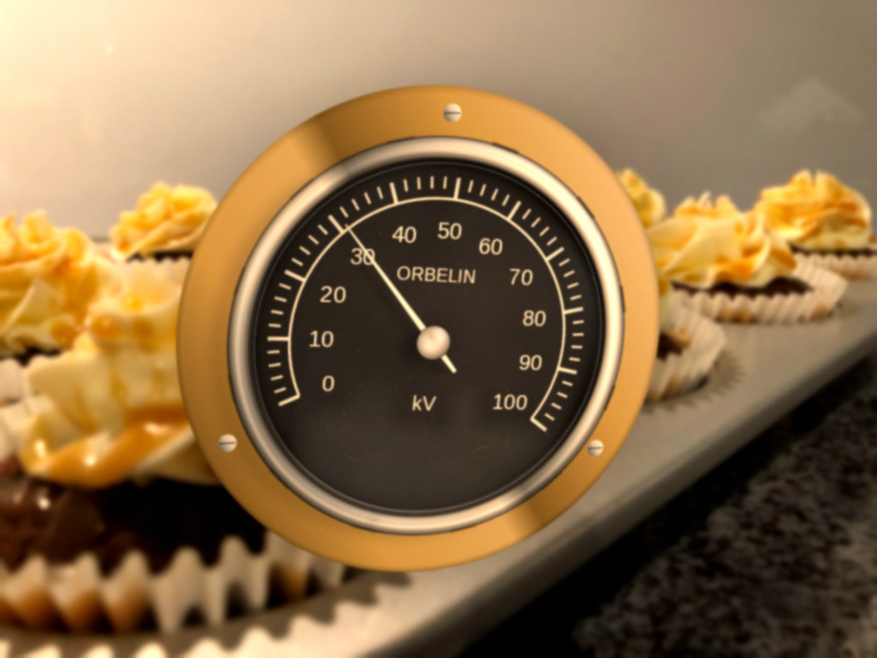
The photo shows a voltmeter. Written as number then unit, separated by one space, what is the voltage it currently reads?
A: 31 kV
